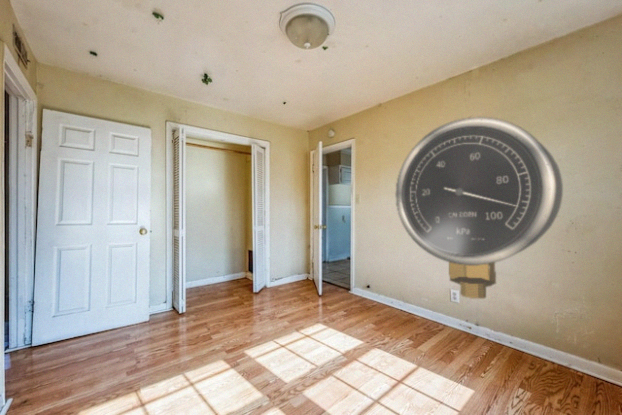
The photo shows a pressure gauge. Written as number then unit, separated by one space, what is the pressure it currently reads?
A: 92 kPa
